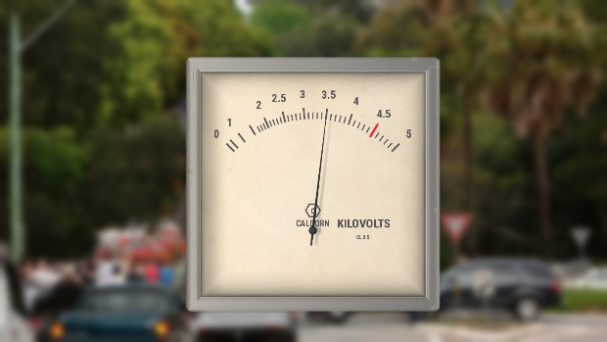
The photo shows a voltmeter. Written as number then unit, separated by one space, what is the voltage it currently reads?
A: 3.5 kV
